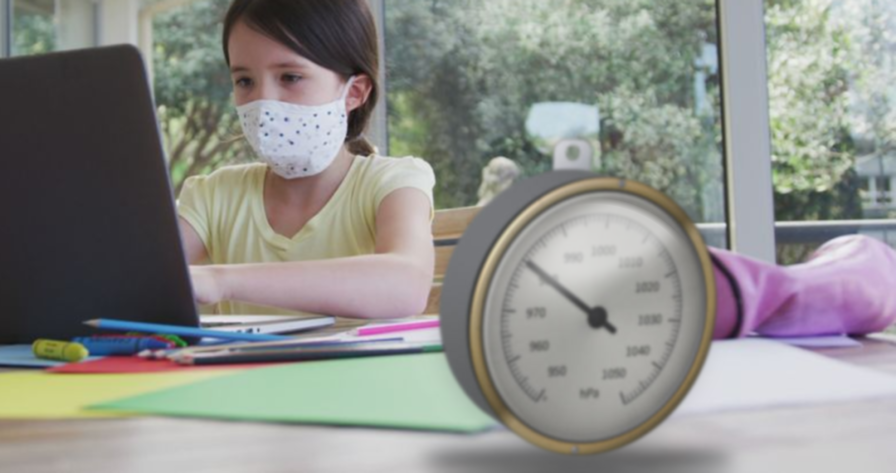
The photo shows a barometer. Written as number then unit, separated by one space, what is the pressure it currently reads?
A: 980 hPa
